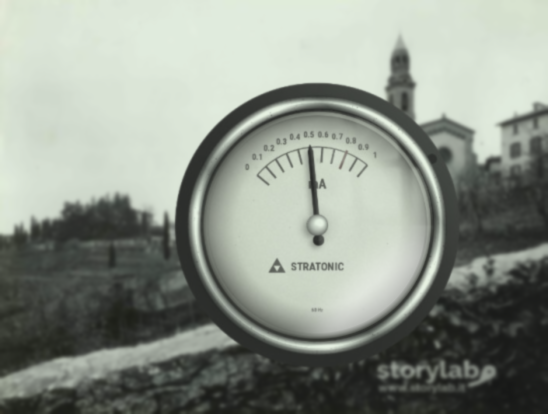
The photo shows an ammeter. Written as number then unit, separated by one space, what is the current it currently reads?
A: 0.5 mA
